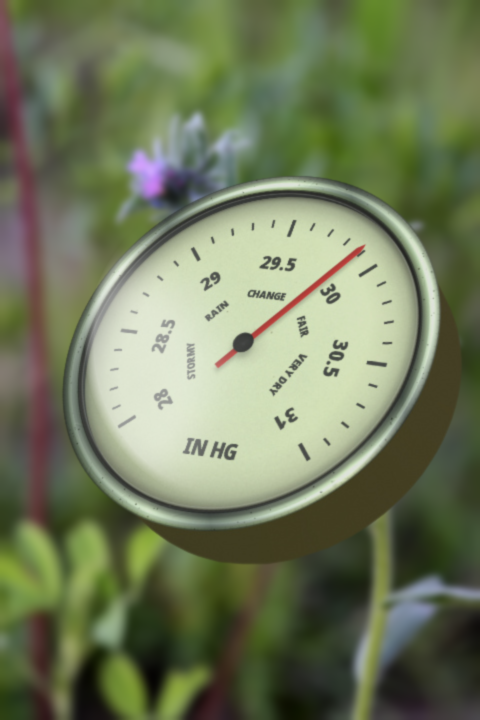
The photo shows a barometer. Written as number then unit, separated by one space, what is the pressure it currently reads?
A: 29.9 inHg
